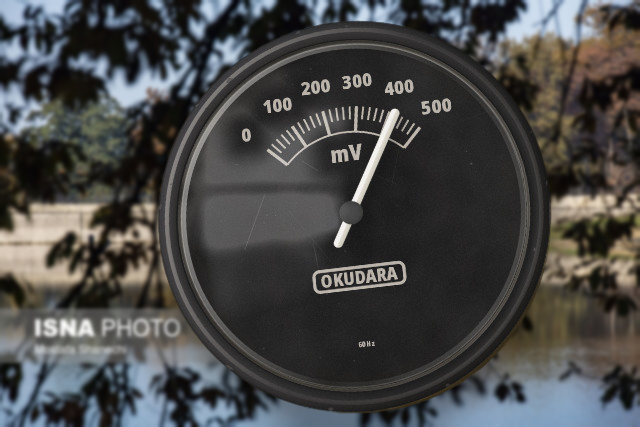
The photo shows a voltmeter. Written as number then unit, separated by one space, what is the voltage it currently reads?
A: 420 mV
